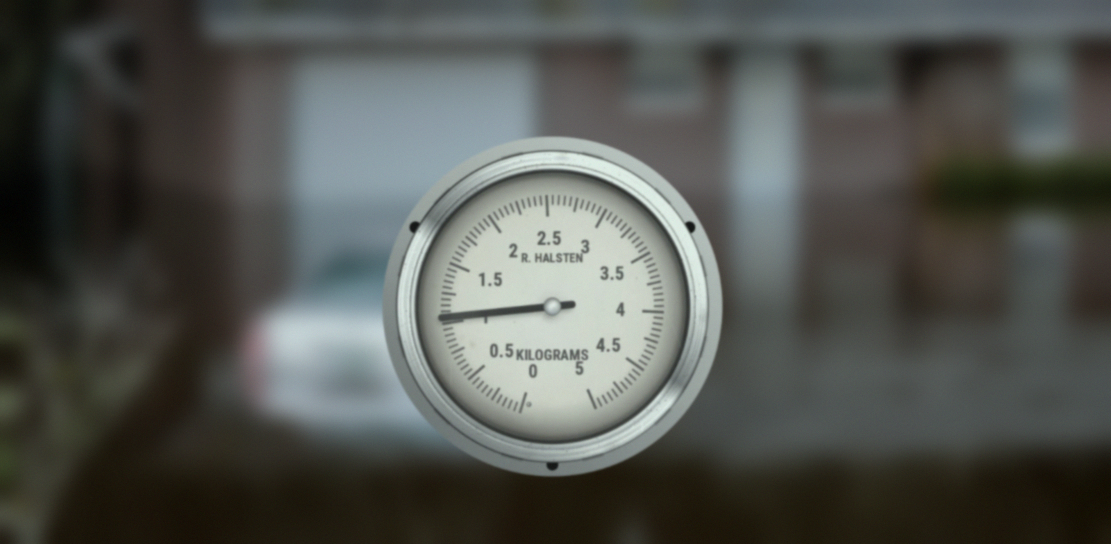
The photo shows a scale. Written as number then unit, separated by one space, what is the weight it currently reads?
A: 1.05 kg
